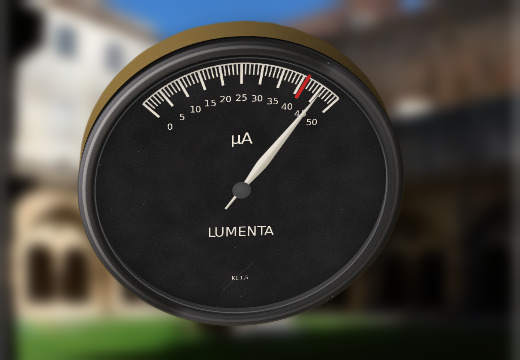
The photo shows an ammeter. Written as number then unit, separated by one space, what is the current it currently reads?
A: 45 µA
